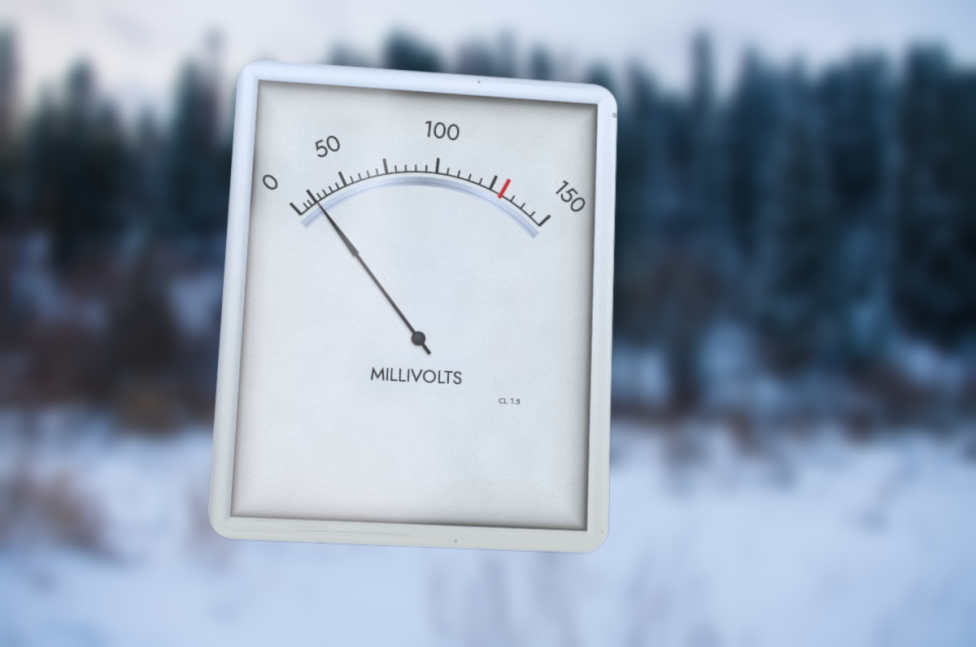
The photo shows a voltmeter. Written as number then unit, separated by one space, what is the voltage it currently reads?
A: 25 mV
